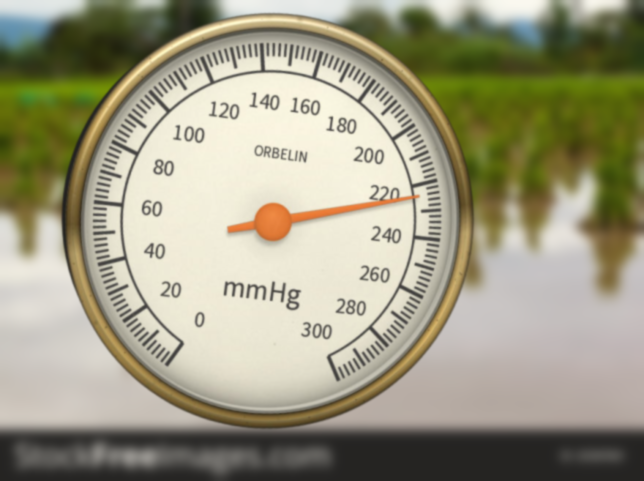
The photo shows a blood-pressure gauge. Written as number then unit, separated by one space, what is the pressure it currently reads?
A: 224 mmHg
